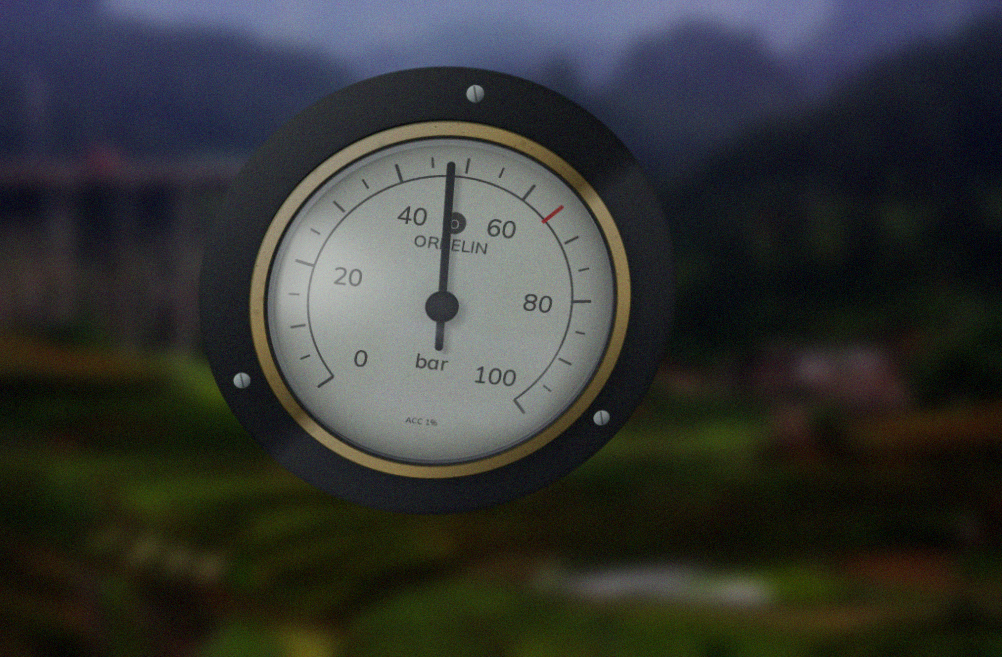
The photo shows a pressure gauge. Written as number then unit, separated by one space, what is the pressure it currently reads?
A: 47.5 bar
